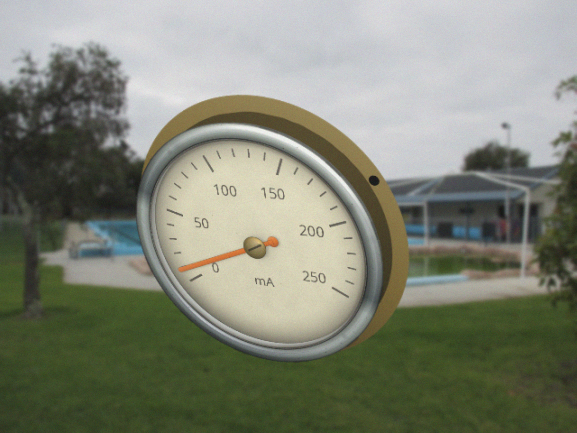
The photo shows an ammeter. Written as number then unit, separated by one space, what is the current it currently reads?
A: 10 mA
